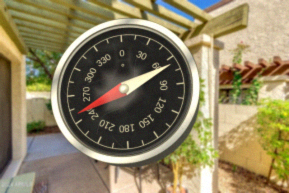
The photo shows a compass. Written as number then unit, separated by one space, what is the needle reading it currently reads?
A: 247.5 °
